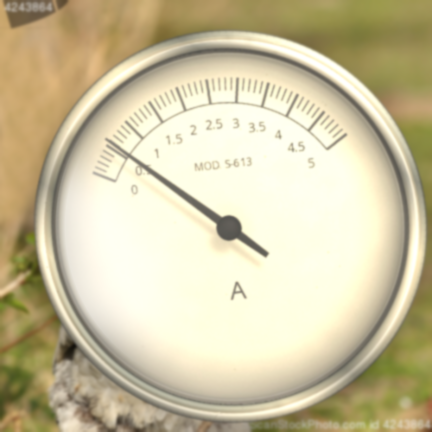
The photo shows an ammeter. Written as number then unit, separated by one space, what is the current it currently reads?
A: 0.6 A
